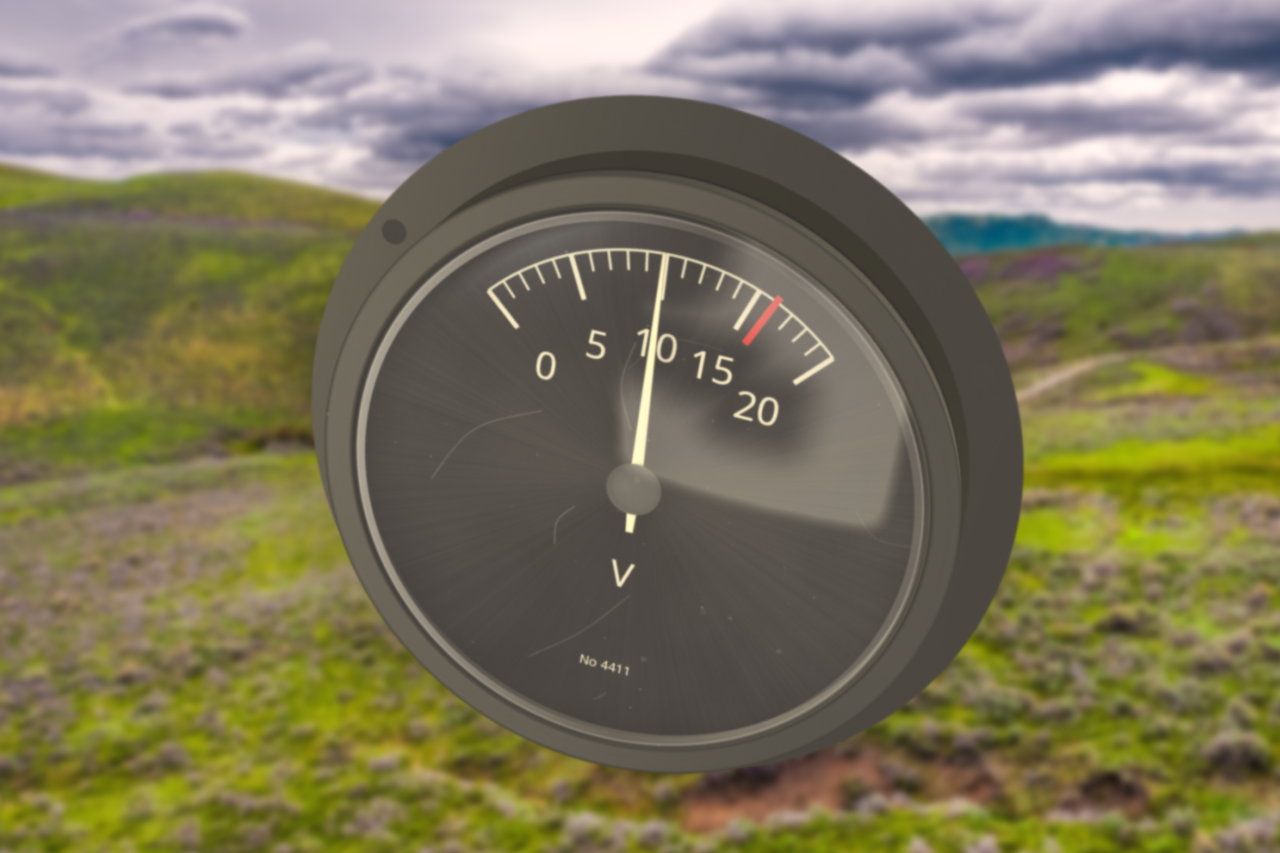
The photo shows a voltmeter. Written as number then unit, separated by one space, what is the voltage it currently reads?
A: 10 V
